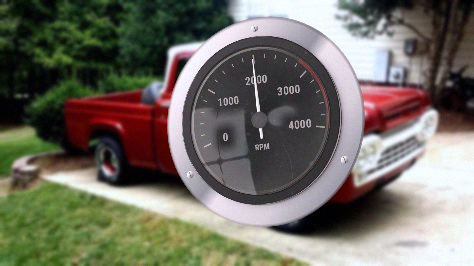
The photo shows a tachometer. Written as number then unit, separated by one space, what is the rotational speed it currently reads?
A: 2000 rpm
